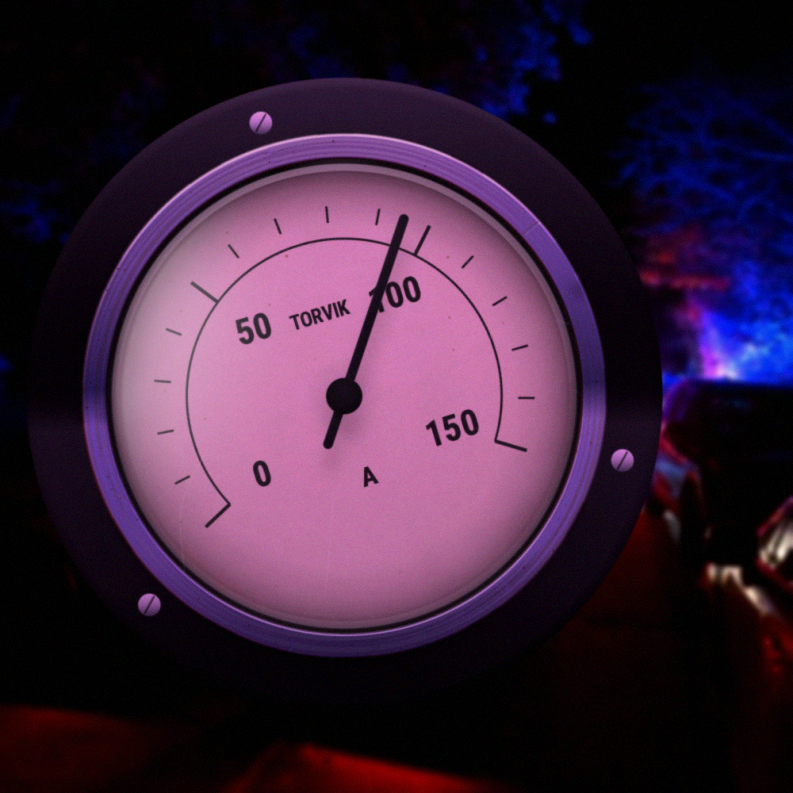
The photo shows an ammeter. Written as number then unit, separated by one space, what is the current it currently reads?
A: 95 A
